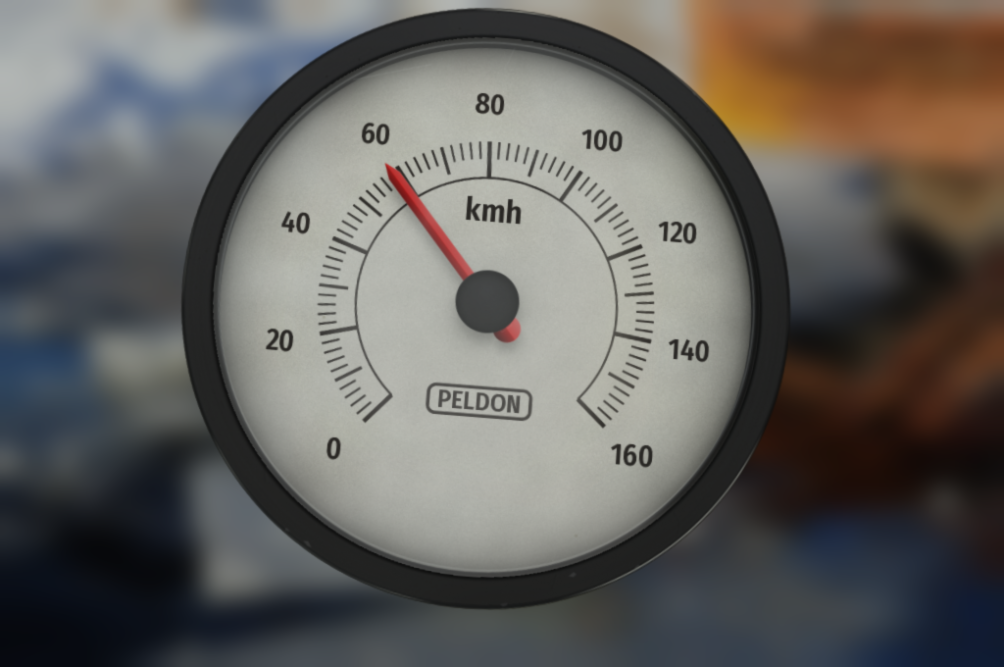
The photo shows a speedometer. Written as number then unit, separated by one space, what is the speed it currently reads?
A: 58 km/h
